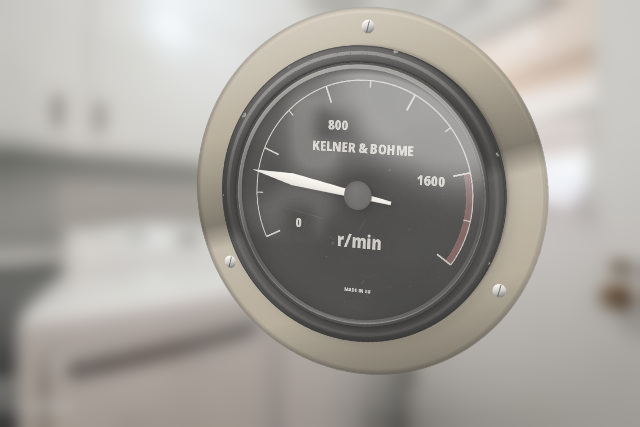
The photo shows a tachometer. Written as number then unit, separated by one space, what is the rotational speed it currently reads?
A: 300 rpm
